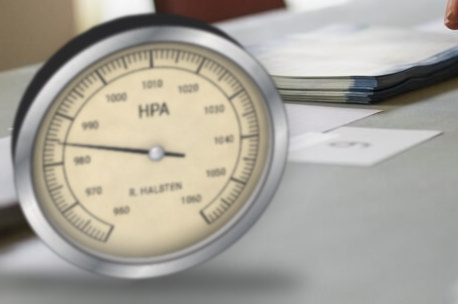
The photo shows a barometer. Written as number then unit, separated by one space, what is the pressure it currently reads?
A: 985 hPa
